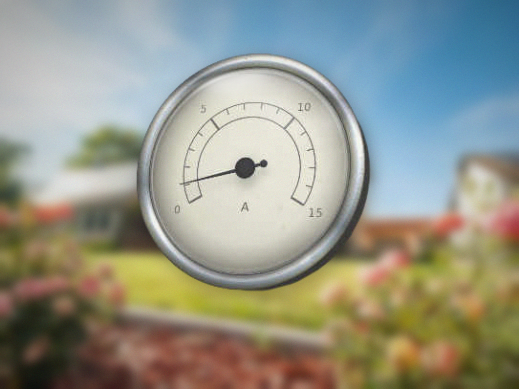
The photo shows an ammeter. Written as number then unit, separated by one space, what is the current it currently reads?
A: 1 A
